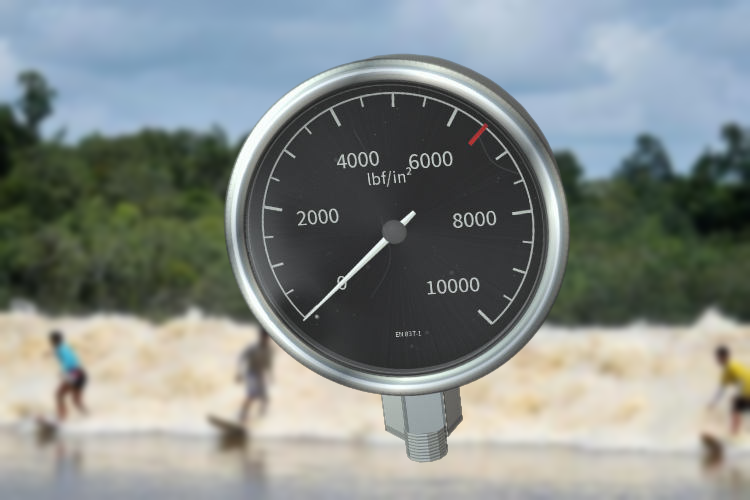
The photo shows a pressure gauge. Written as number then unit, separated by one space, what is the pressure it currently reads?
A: 0 psi
